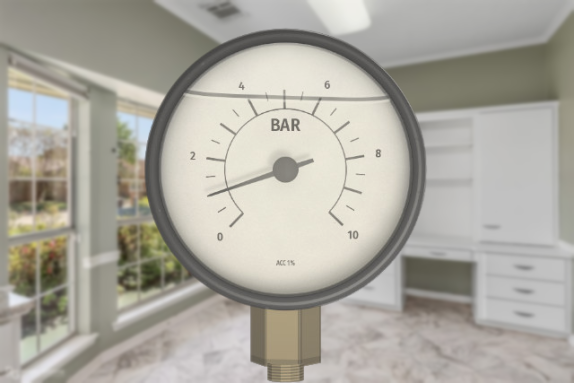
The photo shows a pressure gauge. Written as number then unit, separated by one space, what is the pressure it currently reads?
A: 1 bar
